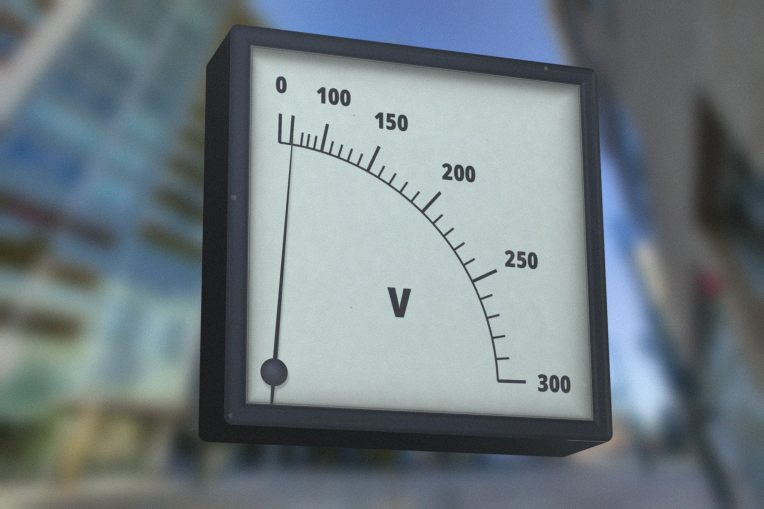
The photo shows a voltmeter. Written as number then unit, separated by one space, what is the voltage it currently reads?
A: 50 V
